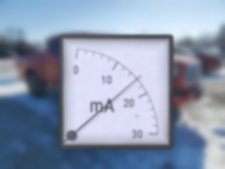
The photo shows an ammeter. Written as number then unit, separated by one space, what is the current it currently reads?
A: 16 mA
